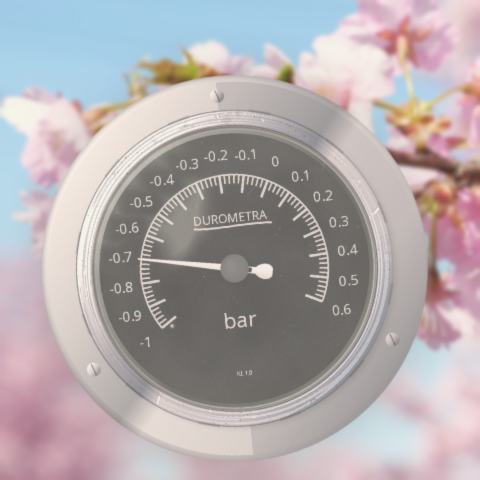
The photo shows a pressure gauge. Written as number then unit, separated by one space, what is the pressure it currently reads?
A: -0.7 bar
